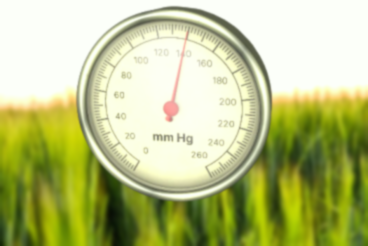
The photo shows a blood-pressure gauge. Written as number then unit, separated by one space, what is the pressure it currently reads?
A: 140 mmHg
